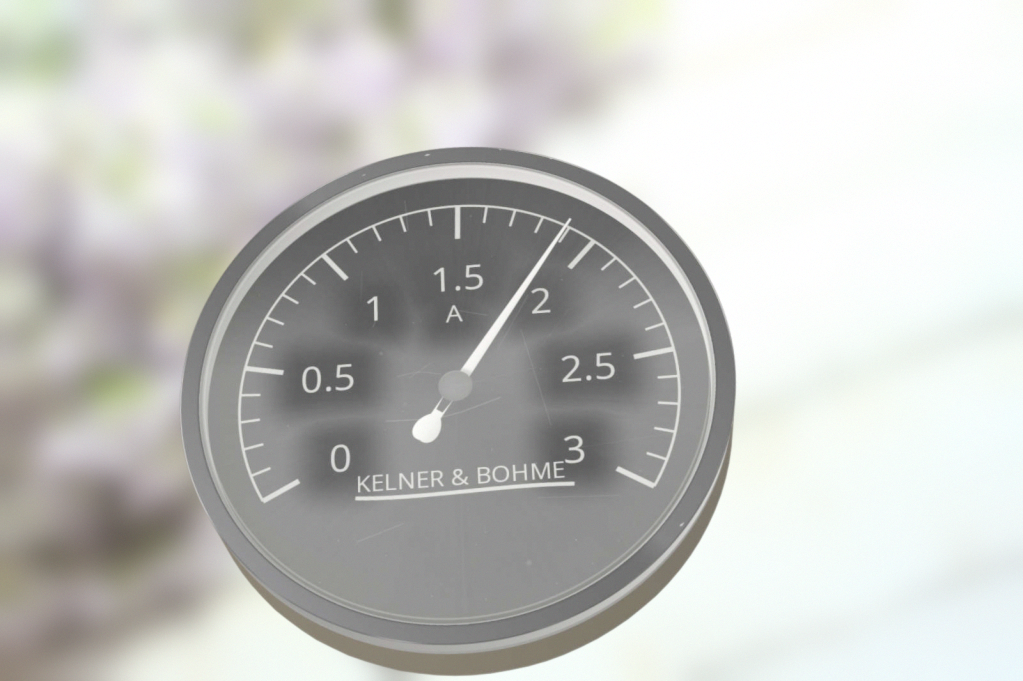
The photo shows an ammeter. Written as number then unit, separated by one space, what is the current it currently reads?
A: 1.9 A
